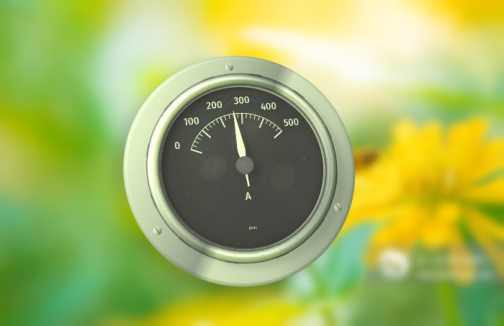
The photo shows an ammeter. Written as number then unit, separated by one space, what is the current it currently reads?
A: 260 A
